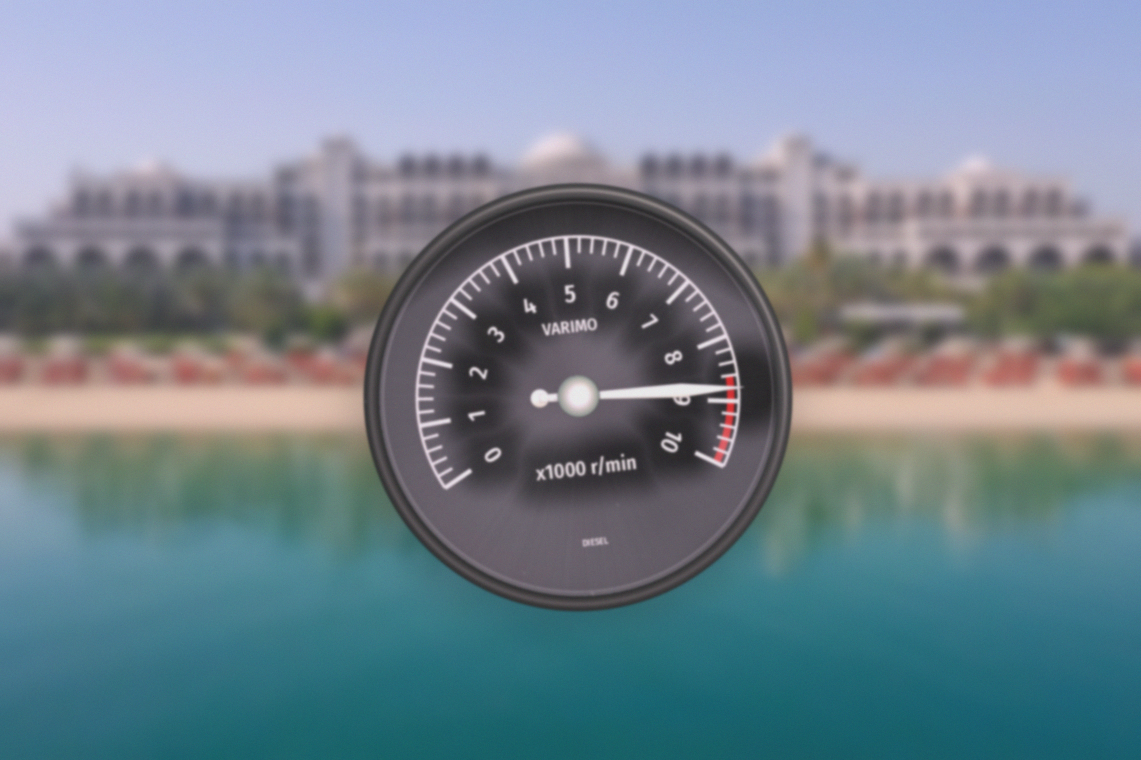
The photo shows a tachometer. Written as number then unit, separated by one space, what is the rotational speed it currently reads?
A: 8800 rpm
